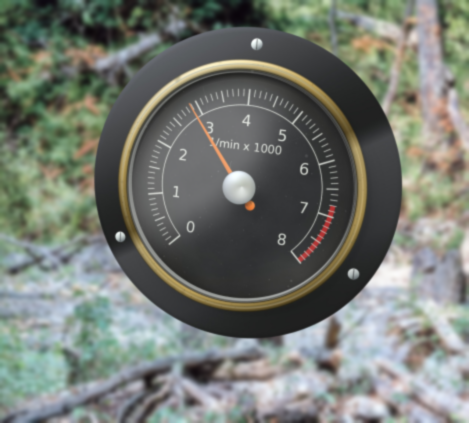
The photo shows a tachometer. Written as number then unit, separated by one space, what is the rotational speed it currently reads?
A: 2900 rpm
